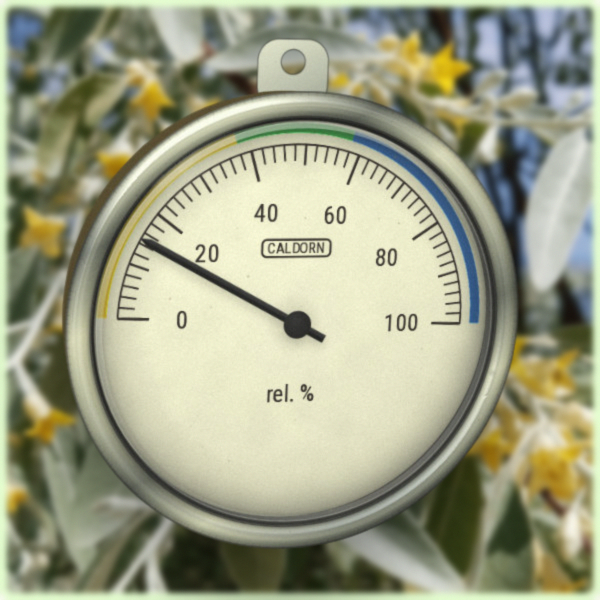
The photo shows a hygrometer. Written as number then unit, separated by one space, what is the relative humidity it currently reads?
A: 15 %
